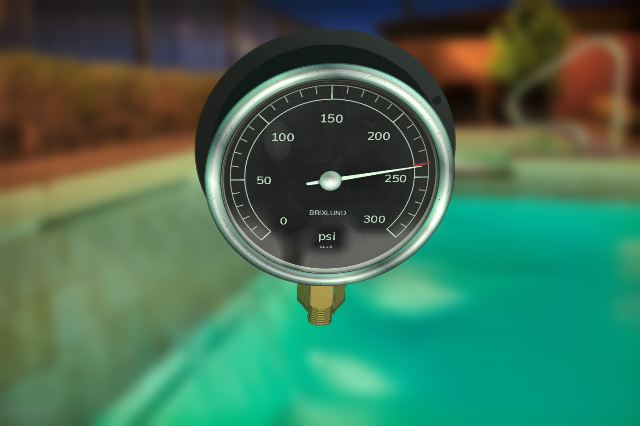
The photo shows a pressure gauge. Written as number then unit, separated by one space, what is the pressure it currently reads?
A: 240 psi
